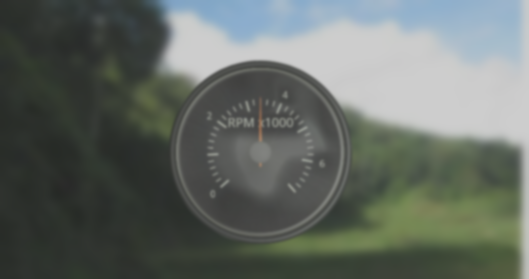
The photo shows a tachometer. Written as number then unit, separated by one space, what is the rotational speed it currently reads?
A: 3400 rpm
